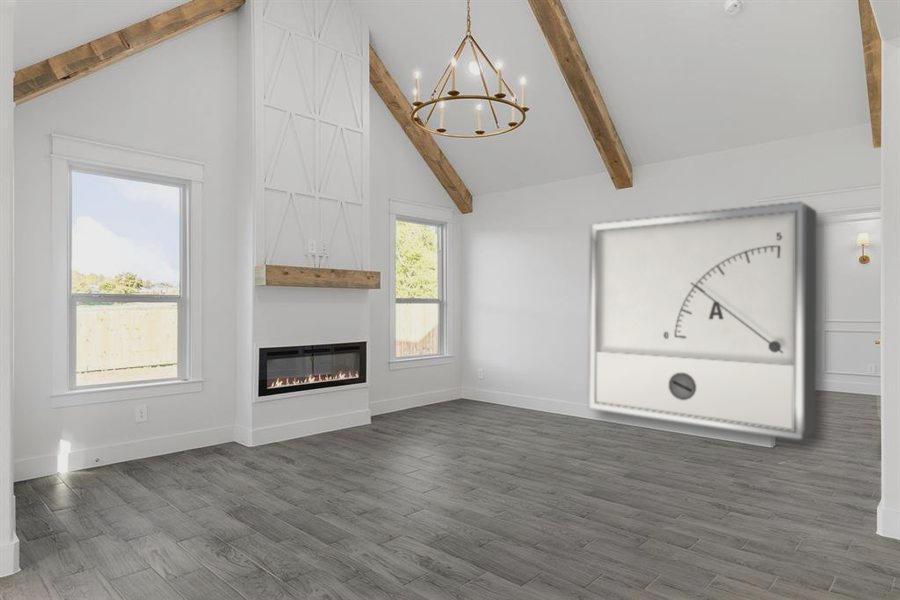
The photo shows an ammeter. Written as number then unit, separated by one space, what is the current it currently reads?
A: 2 A
